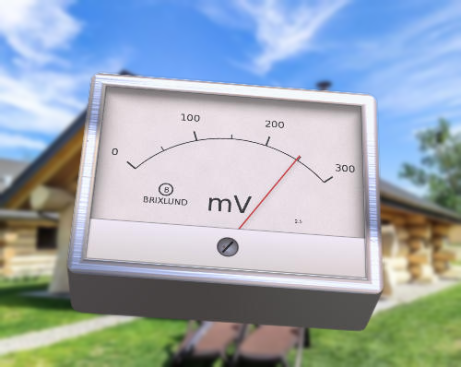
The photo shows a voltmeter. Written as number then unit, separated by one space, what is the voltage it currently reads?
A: 250 mV
